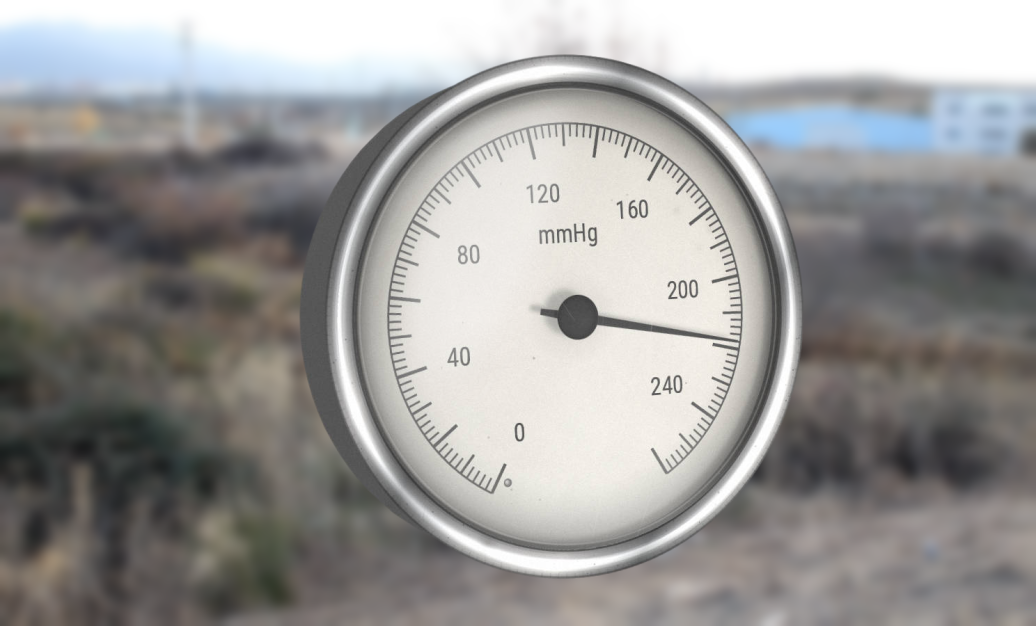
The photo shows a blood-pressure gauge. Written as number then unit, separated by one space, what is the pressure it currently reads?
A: 218 mmHg
